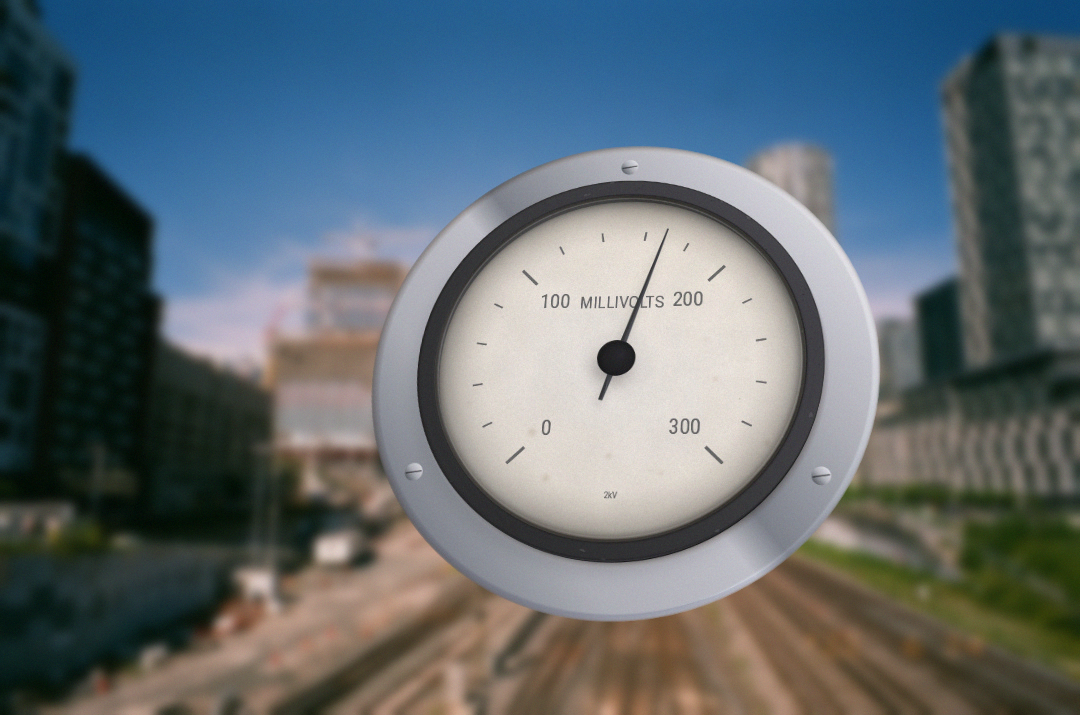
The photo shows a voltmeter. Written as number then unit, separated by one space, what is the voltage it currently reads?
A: 170 mV
